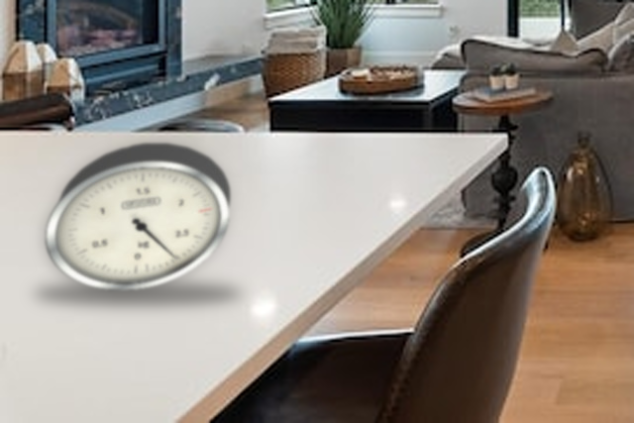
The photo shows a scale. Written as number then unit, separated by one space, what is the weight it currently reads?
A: 2.75 kg
